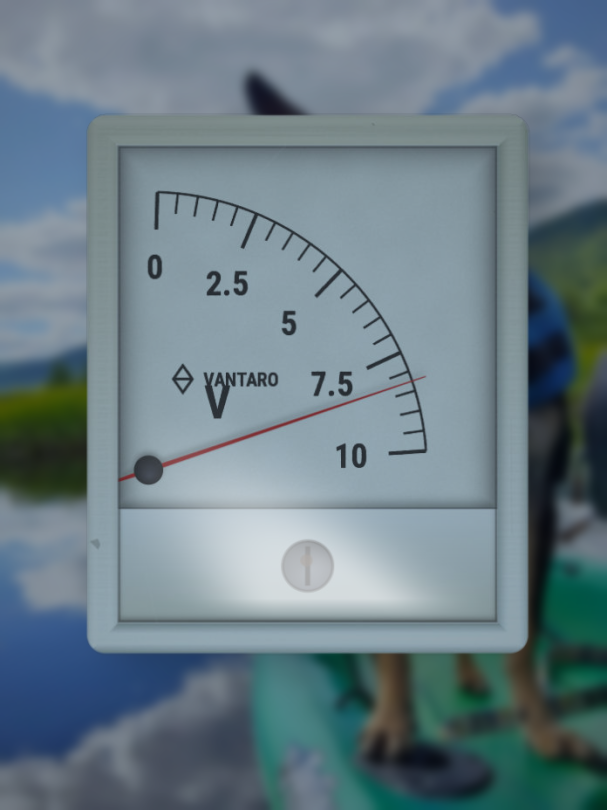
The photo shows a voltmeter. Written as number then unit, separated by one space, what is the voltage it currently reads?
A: 8.25 V
